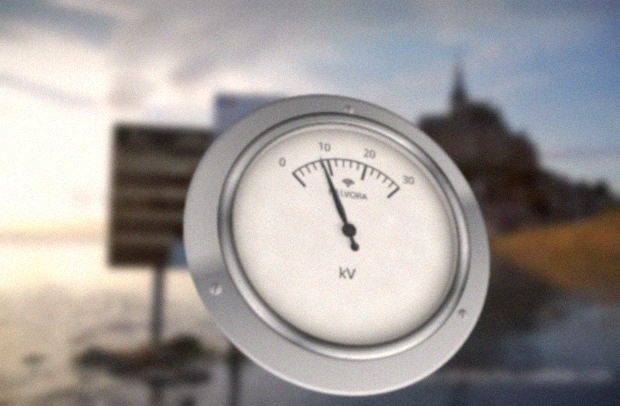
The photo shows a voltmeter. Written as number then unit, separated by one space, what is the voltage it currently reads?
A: 8 kV
